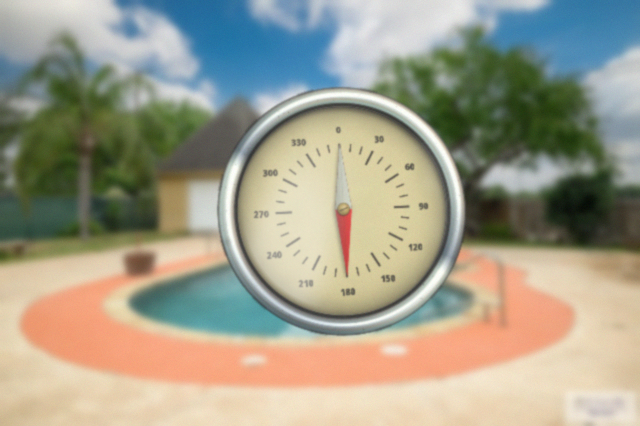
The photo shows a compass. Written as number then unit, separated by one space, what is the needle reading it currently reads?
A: 180 °
